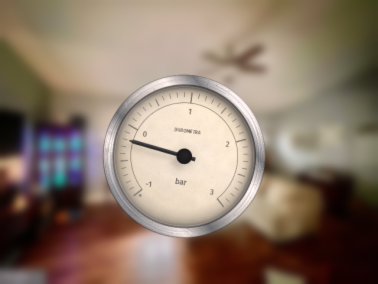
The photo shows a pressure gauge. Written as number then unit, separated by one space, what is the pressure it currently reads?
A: -0.2 bar
